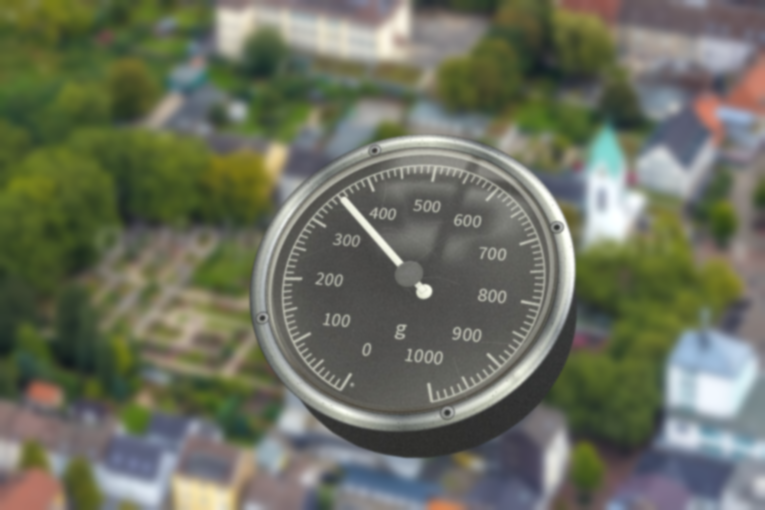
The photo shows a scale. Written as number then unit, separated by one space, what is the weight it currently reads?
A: 350 g
